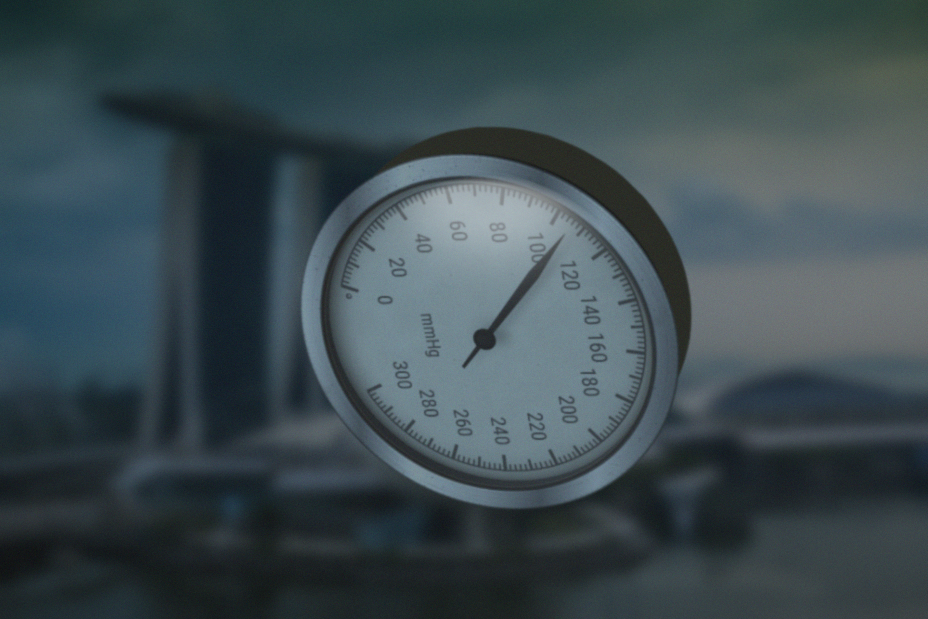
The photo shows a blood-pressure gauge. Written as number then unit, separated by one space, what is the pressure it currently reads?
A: 106 mmHg
